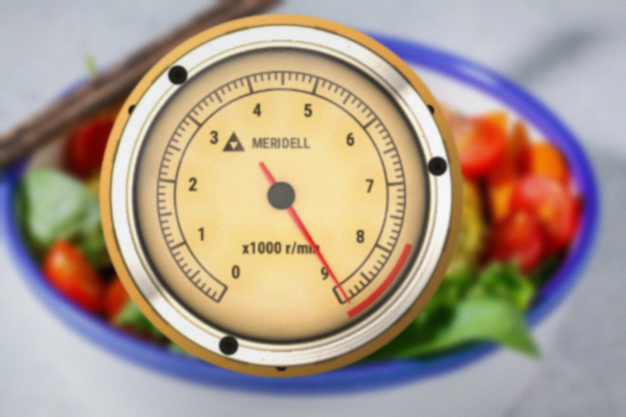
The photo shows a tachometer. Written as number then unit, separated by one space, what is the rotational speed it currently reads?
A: 8900 rpm
